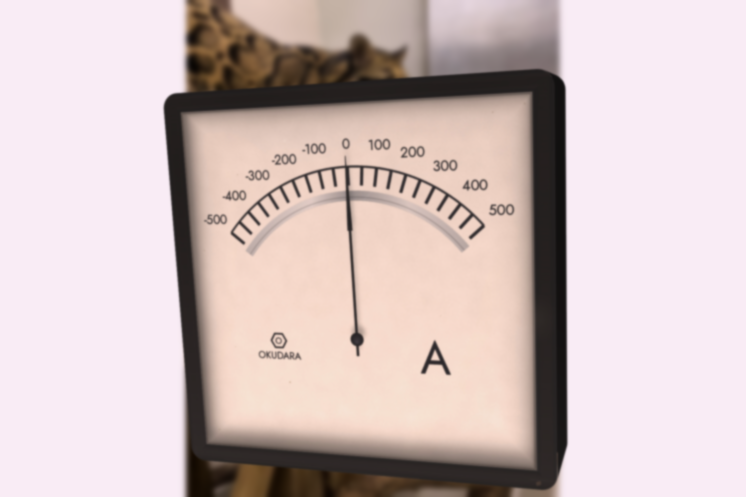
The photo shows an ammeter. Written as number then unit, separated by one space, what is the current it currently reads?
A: 0 A
